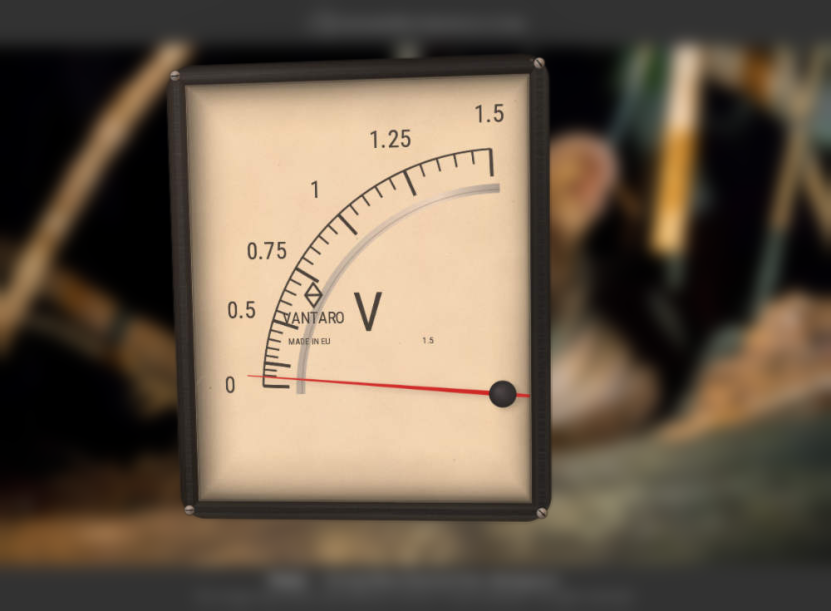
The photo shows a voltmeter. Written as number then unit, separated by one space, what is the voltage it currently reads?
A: 0.15 V
